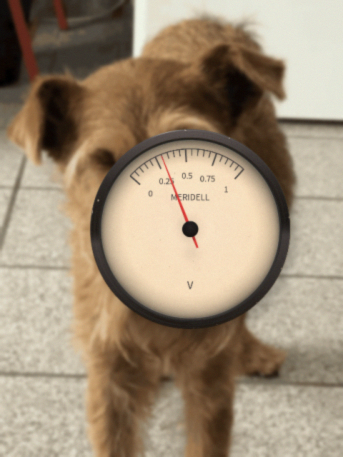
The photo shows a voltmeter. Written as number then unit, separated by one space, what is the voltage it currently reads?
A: 0.3 V
